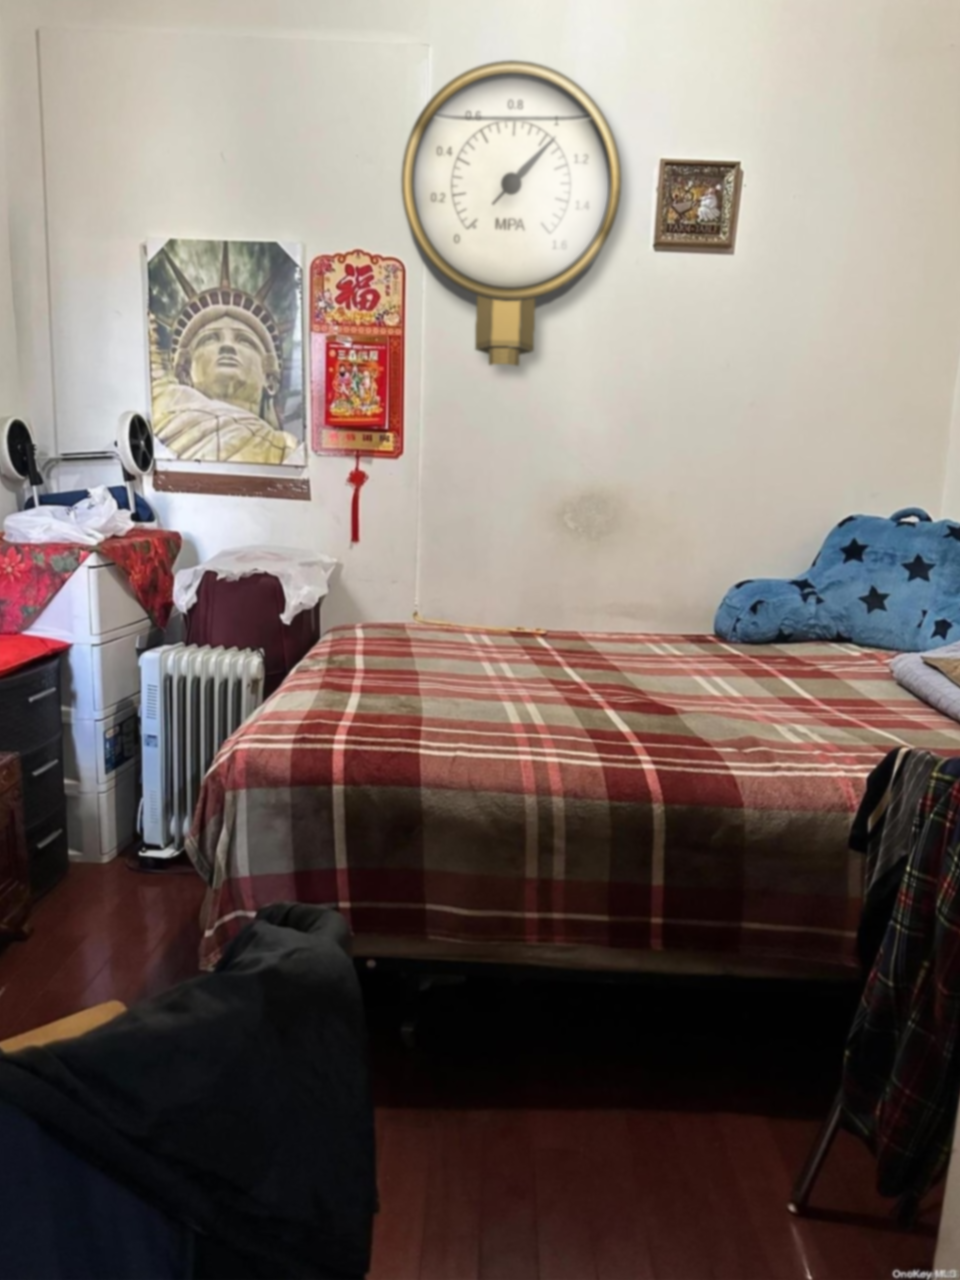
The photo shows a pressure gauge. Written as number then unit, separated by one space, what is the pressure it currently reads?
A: 1.05 MPa
